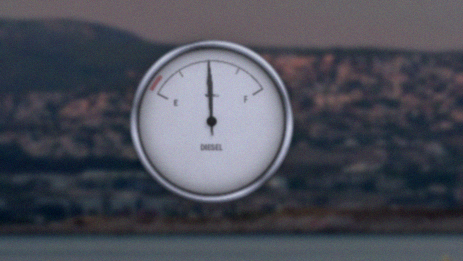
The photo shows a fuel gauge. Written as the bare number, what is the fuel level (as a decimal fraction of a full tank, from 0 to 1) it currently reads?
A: 0.5
